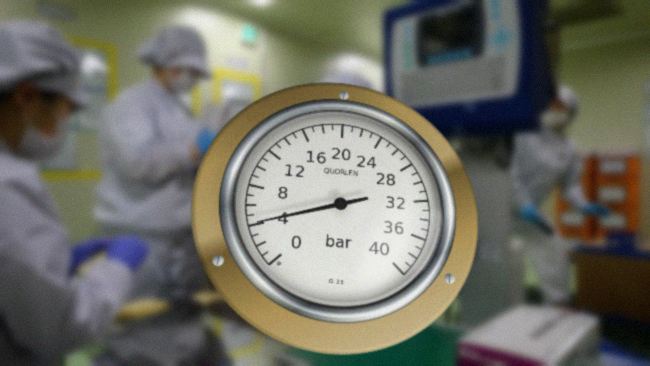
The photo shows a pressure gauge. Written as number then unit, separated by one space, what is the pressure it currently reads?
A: 4 bar
